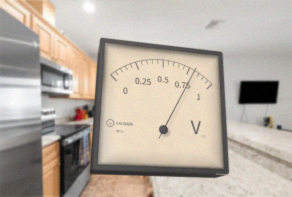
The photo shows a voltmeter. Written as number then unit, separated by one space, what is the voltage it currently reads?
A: 0.8 V
